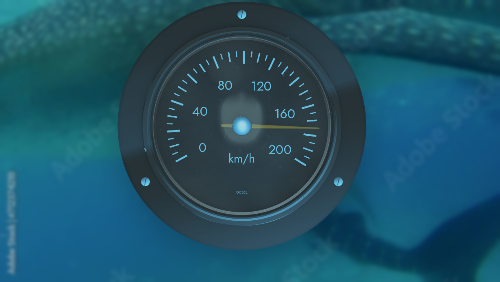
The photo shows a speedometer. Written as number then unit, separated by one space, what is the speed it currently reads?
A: 175 km/h
